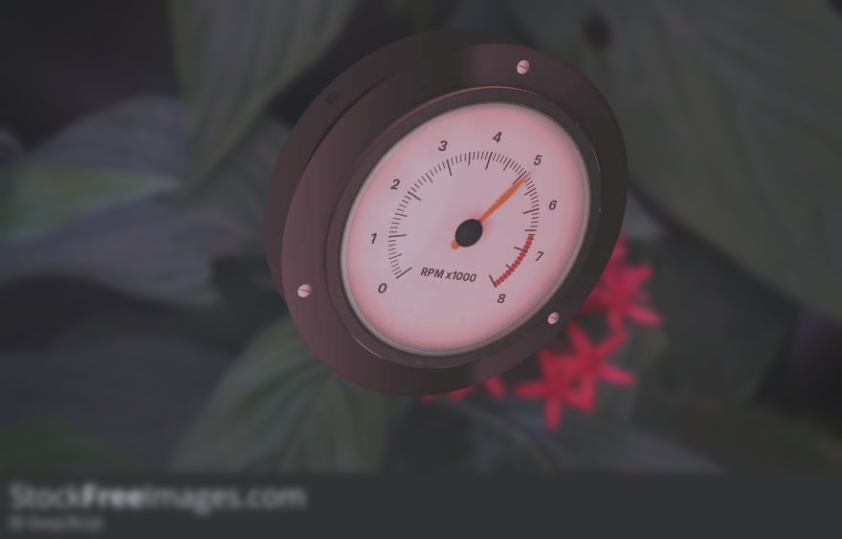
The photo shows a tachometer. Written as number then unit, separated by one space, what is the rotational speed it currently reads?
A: 5000 rpm
